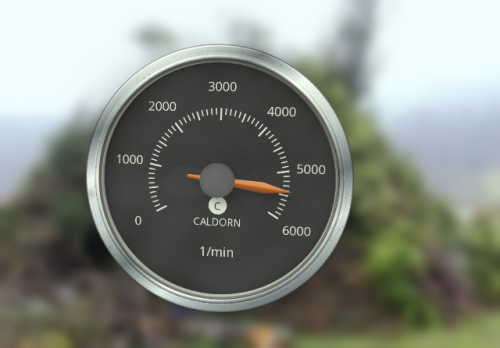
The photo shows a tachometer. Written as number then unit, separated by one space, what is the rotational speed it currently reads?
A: 5400 rpm
